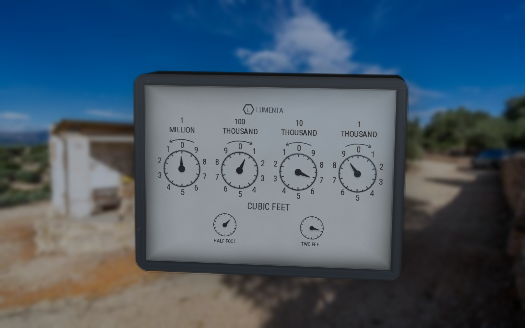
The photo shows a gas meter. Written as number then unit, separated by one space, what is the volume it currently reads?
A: 6900 ft³
